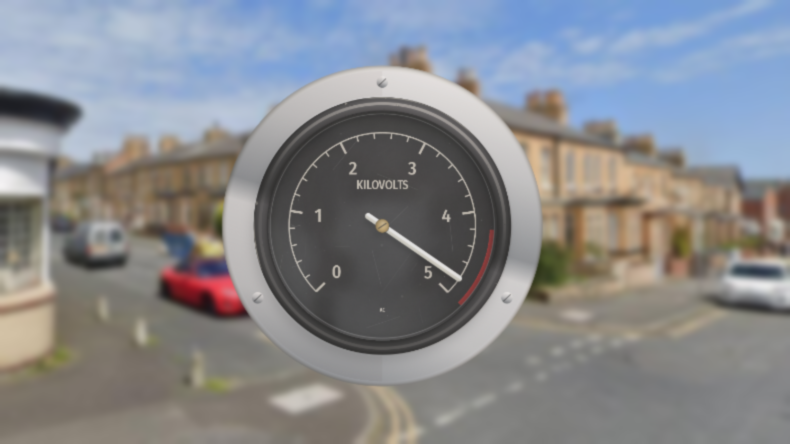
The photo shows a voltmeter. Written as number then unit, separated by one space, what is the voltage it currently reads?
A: 4.8 kV
